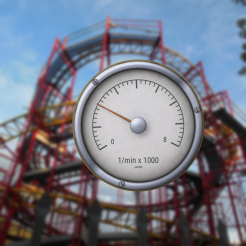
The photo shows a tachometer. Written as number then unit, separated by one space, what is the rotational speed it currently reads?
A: 2000 rpm
